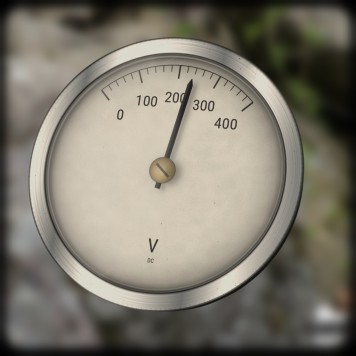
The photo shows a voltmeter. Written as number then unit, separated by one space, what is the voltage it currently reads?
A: 240 V
